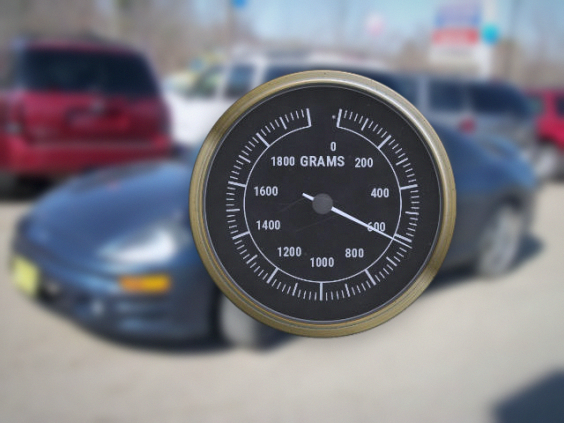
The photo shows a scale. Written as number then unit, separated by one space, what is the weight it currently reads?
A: 620 g
